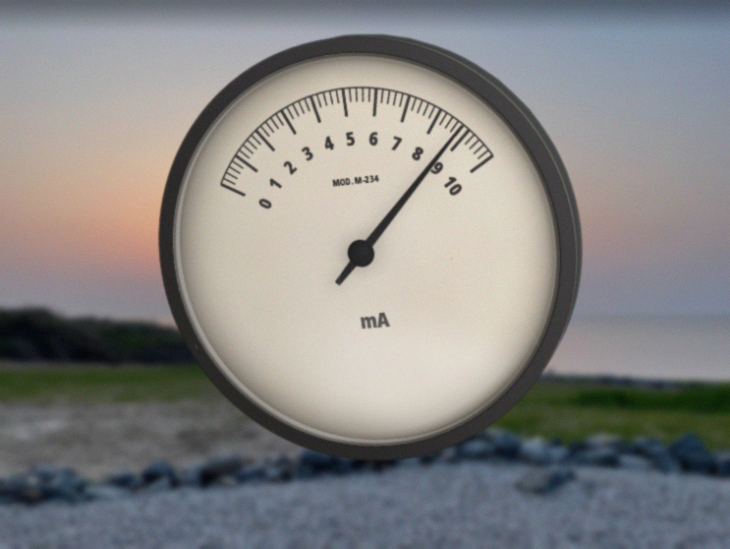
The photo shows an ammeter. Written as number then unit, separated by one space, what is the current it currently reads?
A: 8.8 mA
